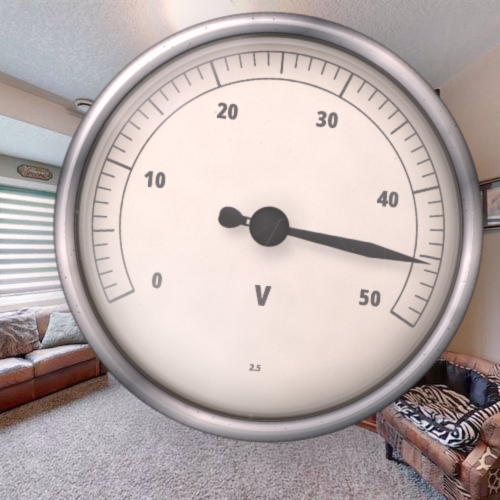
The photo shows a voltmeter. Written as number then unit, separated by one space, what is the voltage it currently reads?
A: 45.5 V
